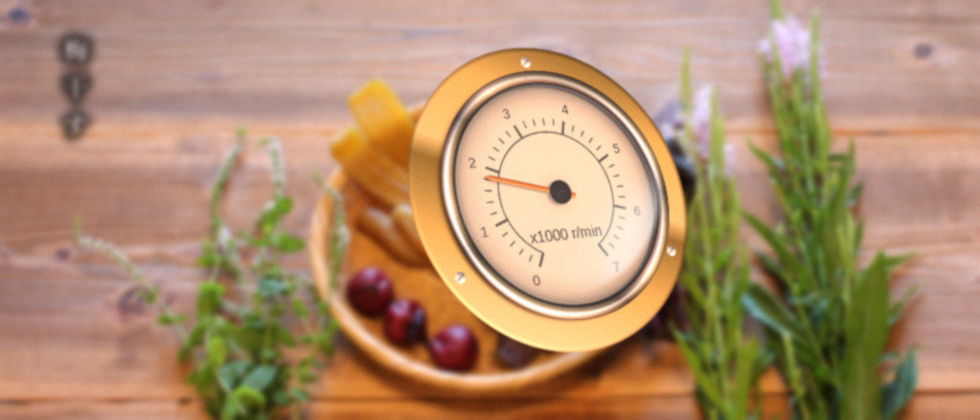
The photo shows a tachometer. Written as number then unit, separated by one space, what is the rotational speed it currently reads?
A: 1800 rpm
